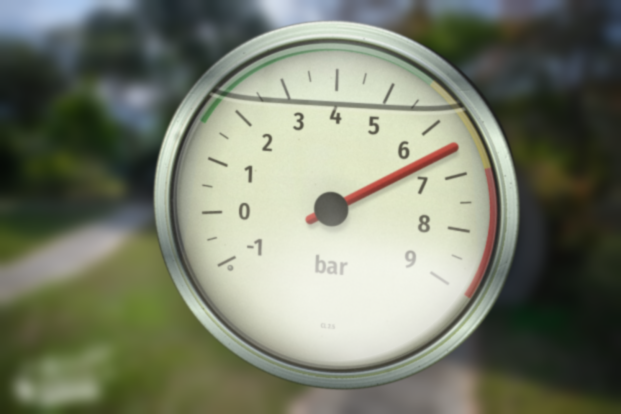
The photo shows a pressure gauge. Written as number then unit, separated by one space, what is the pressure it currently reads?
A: 6.5 bar
